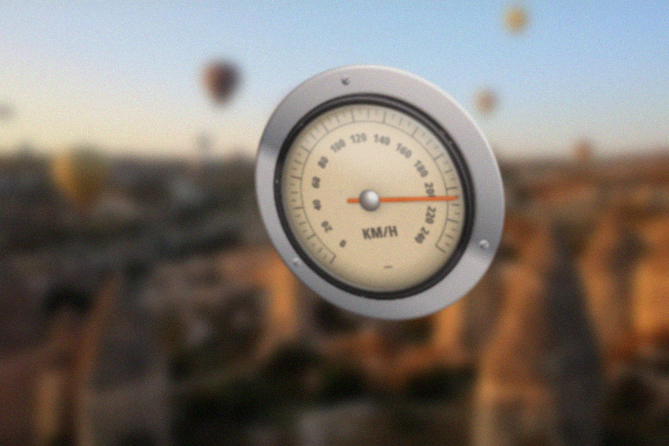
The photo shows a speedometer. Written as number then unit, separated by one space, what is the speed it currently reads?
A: 205 km/h
